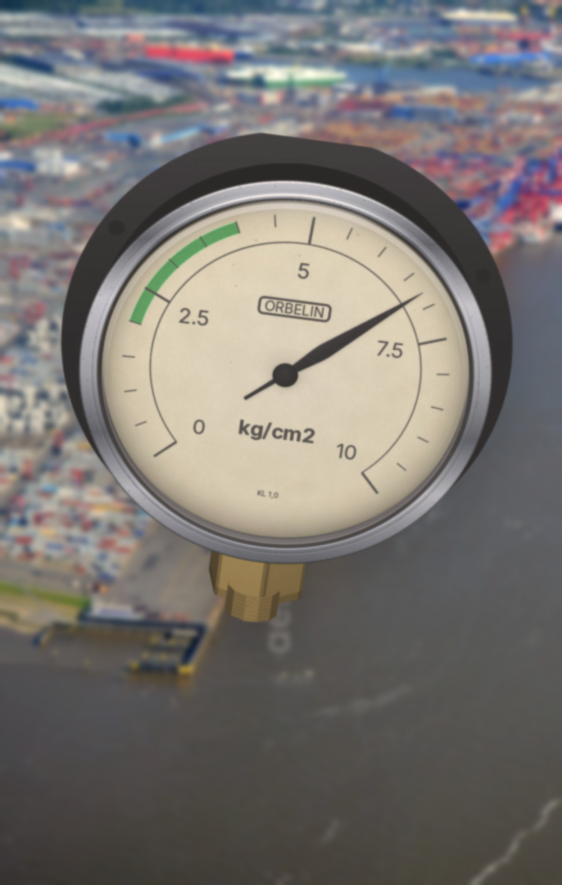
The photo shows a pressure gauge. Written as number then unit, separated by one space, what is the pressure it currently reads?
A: 6.75 kg/cm²
